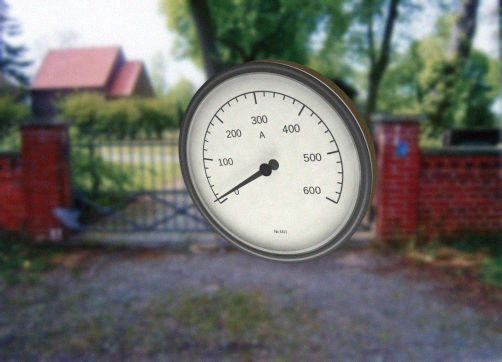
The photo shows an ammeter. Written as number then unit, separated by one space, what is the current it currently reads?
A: 10 A
